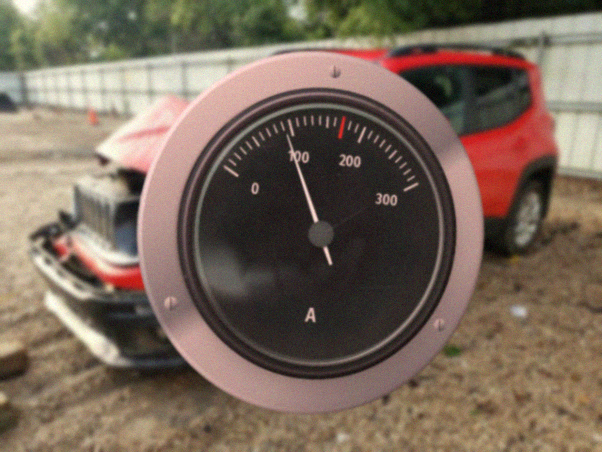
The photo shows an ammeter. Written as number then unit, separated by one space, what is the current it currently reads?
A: 90 A
